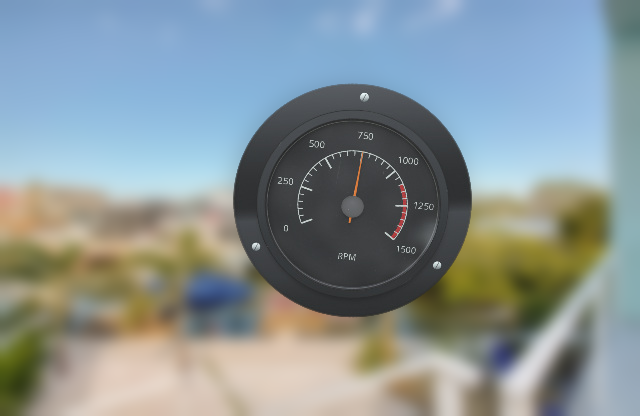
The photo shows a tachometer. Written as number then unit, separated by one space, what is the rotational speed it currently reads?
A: 750 rpm
